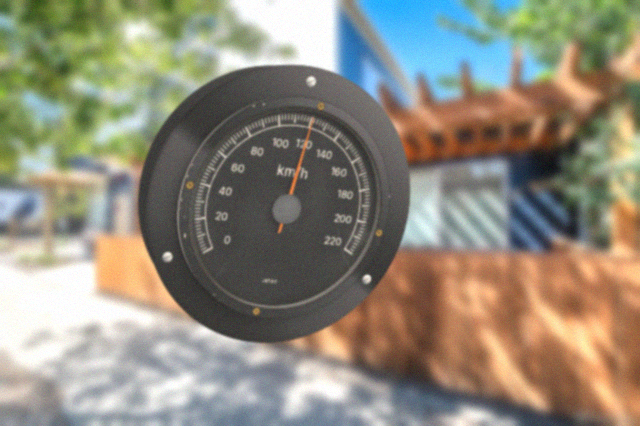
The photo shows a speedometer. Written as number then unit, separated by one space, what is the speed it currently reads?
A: 120 km/h
